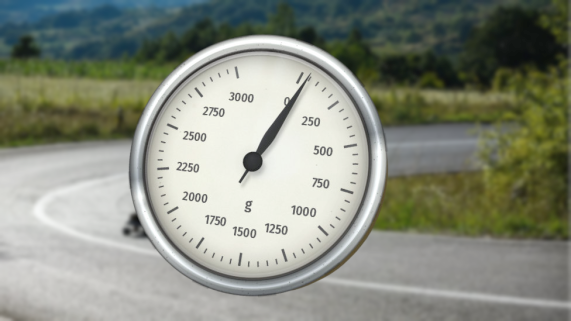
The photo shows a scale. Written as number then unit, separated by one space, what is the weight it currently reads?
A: 50 g
